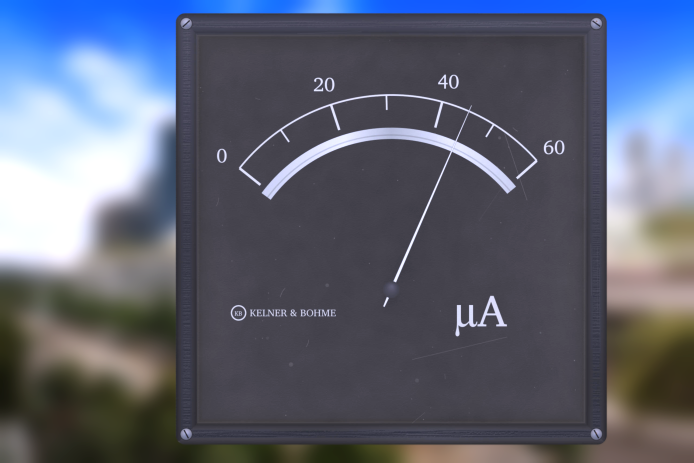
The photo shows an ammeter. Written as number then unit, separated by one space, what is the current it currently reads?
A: 45 µA
